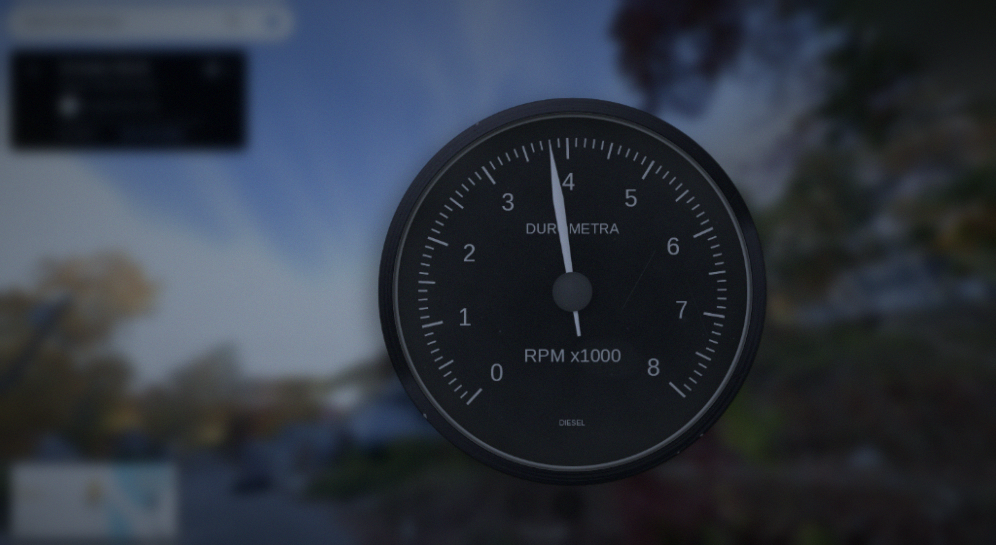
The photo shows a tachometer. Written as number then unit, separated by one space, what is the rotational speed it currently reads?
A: 3800 rpm
